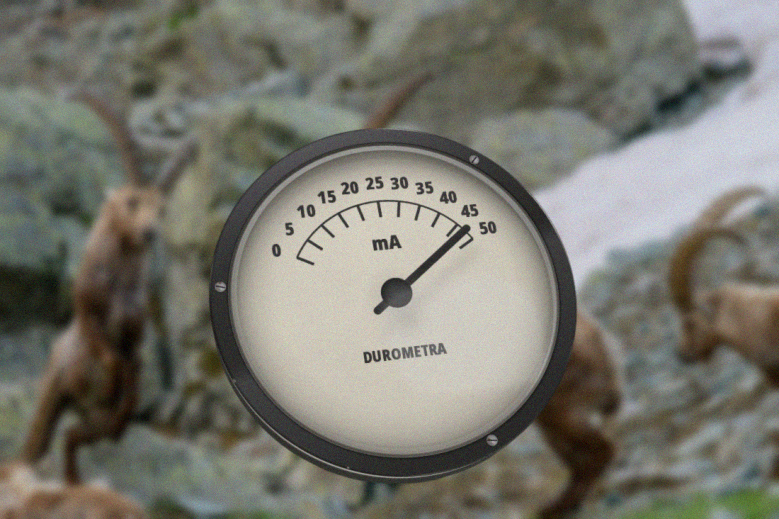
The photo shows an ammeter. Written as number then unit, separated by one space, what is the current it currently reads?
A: 47.5 mA
